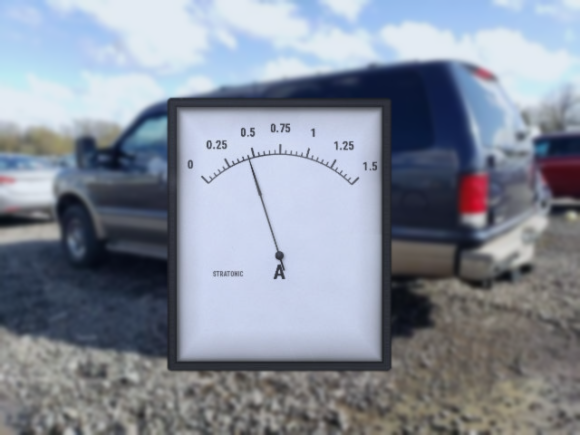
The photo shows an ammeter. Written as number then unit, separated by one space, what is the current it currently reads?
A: 0.45 A
